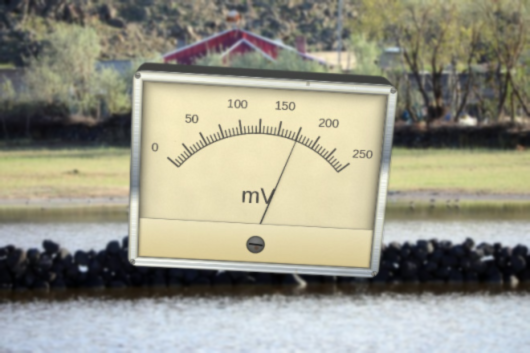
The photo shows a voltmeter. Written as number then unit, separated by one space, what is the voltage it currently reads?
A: 175 mV
